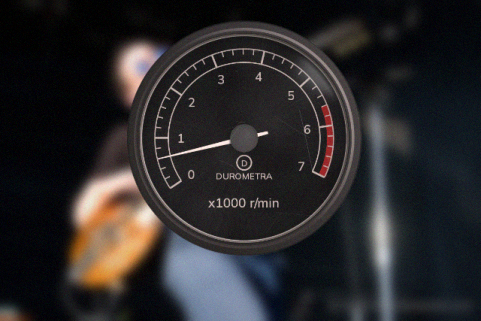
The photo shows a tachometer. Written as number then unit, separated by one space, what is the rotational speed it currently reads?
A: 600 rpm
